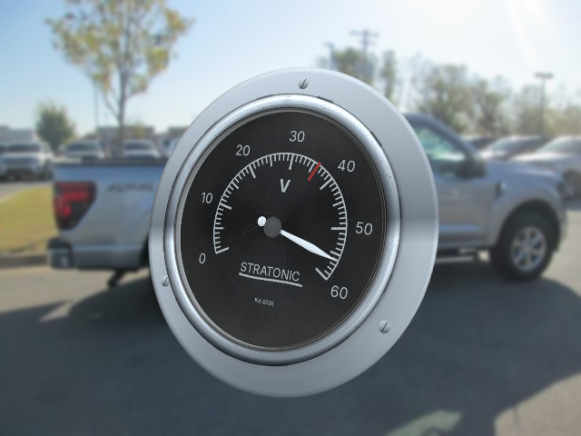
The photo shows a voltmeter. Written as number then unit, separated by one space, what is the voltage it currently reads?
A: 56 V
